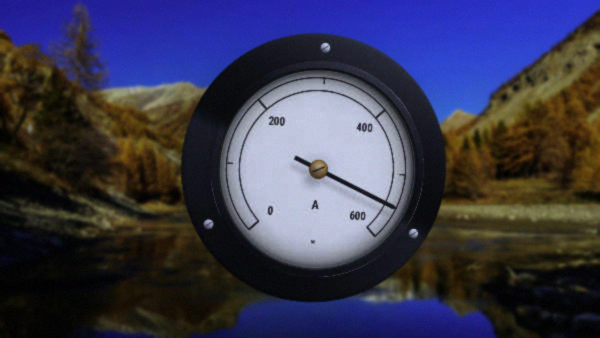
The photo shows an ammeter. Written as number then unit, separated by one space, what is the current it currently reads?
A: 550 A
